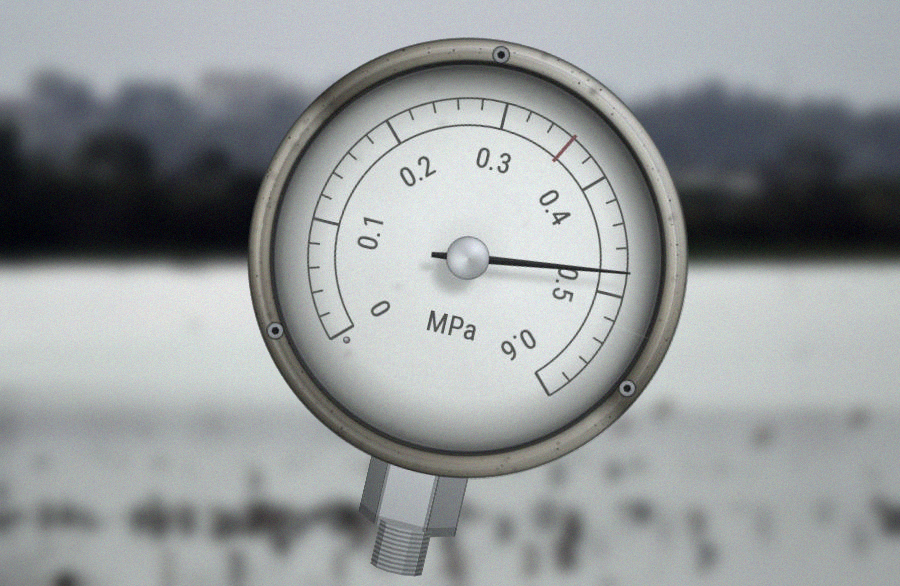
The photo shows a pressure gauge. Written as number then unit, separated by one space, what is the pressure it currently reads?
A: 0.48 MPa
